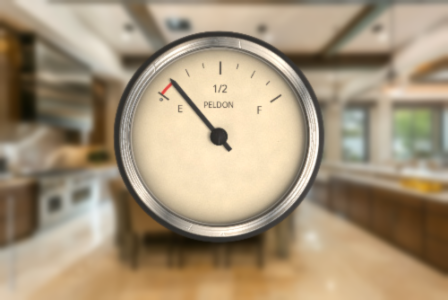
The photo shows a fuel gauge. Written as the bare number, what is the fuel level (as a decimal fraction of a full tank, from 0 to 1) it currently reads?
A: 0.125
